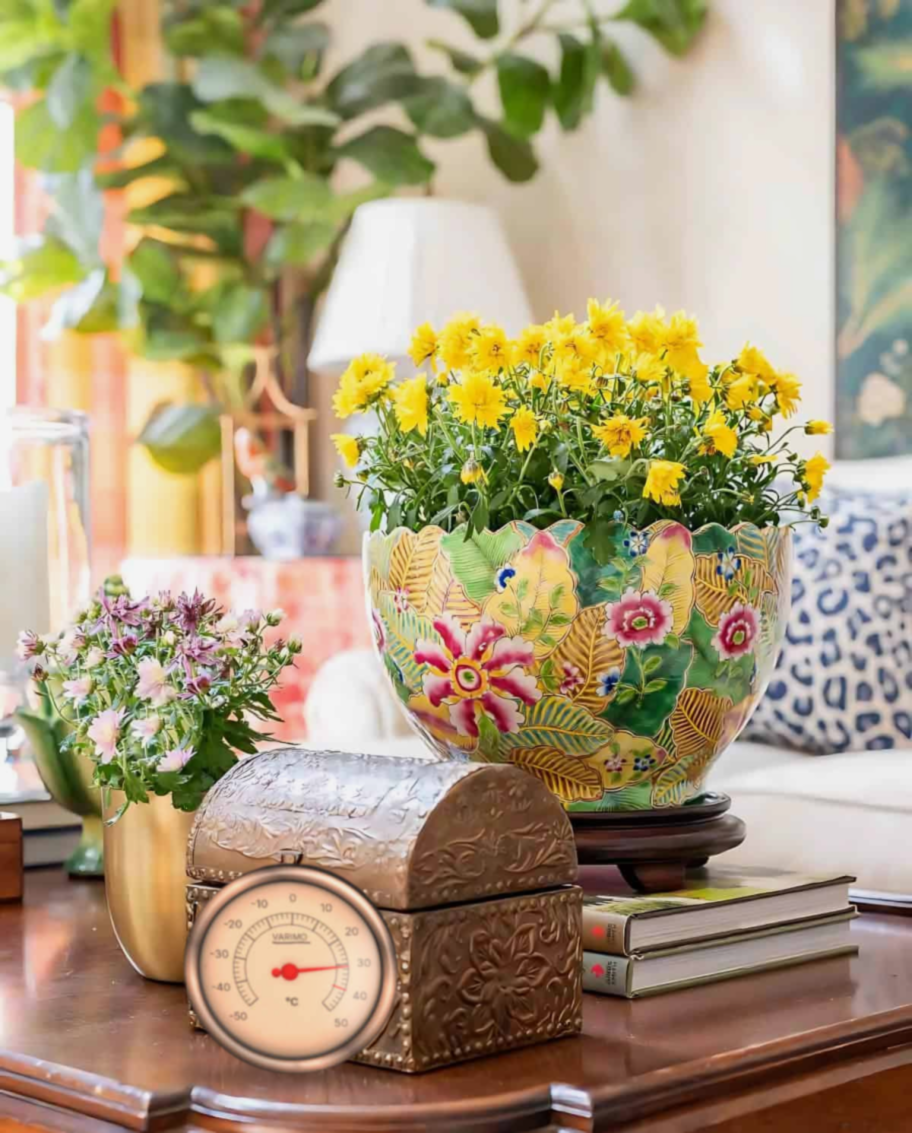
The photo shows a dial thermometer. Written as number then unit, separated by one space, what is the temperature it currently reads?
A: 30 °C
